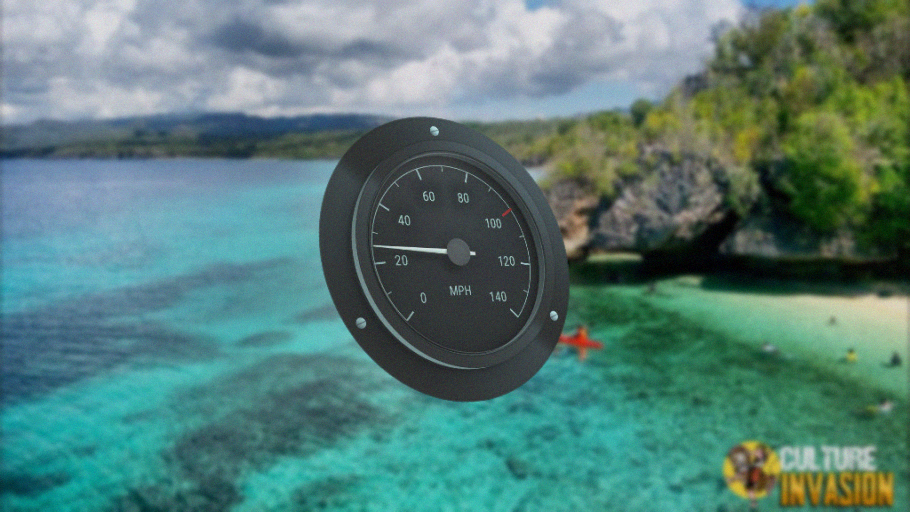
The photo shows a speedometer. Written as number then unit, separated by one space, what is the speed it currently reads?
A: 25 mph
